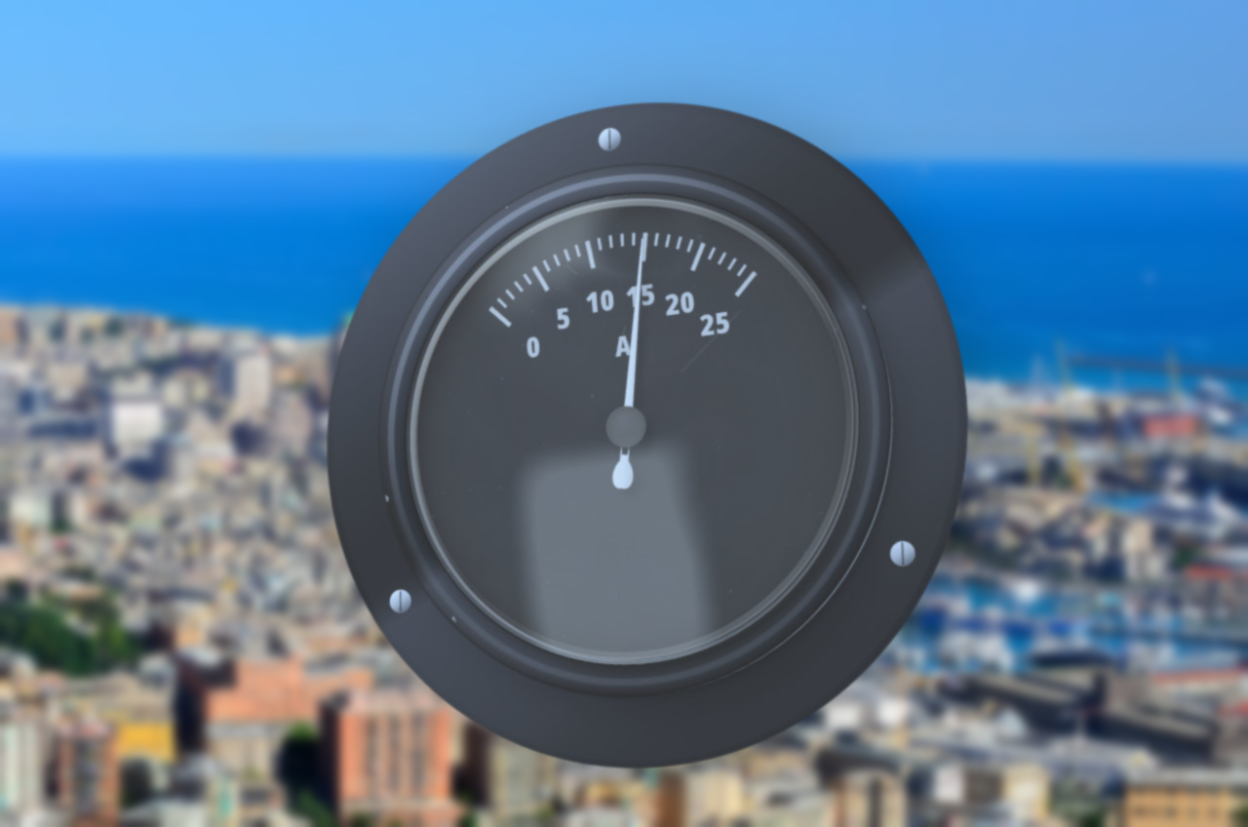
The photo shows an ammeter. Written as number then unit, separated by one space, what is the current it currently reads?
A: 15 A
